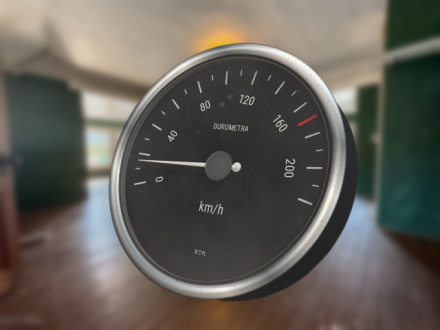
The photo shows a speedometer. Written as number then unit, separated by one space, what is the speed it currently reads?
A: 15 km/h
